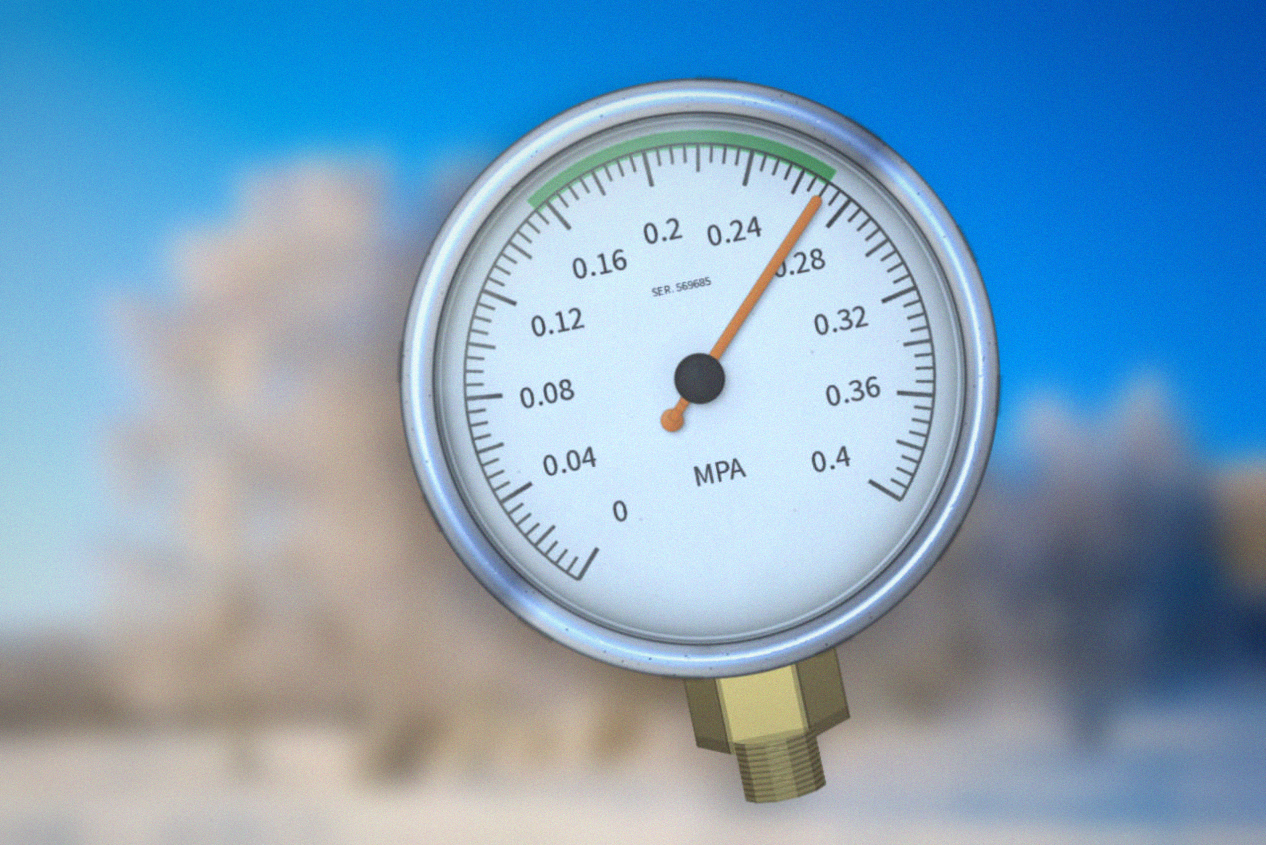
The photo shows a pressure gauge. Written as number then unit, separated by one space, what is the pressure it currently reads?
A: 0.27 MPa
